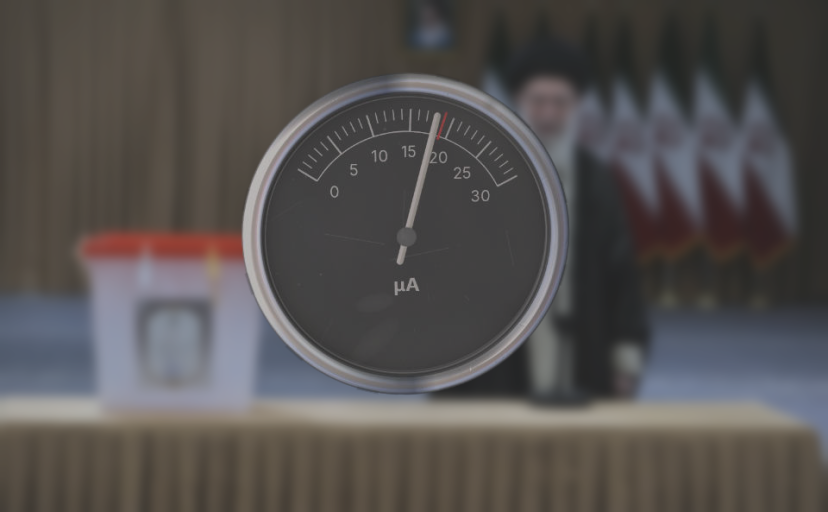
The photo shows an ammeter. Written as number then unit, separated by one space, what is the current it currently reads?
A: 18 µA
